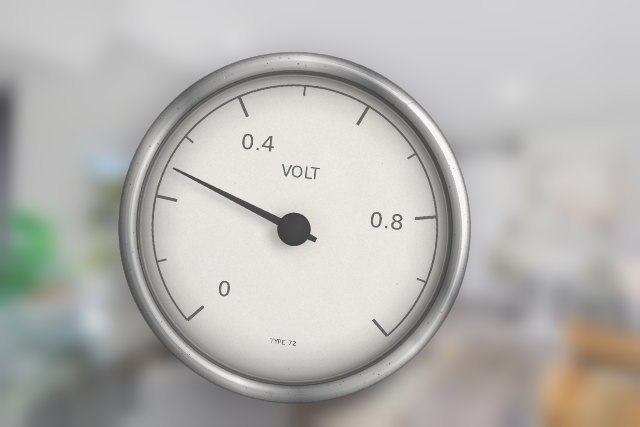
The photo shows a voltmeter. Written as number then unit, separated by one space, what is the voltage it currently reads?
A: 0.25 V
